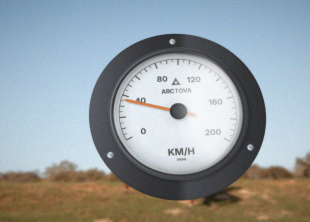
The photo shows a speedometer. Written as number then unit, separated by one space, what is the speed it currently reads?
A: 35 km/h
